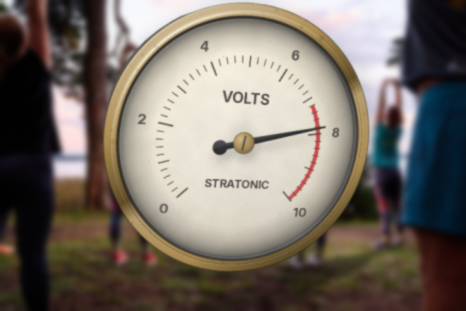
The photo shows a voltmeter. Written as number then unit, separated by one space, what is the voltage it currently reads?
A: 7.8 V
